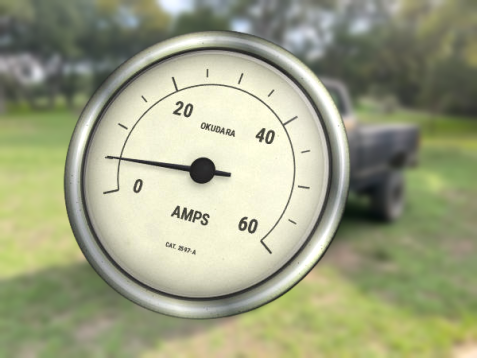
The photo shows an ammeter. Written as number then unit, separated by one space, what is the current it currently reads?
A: 5 A
